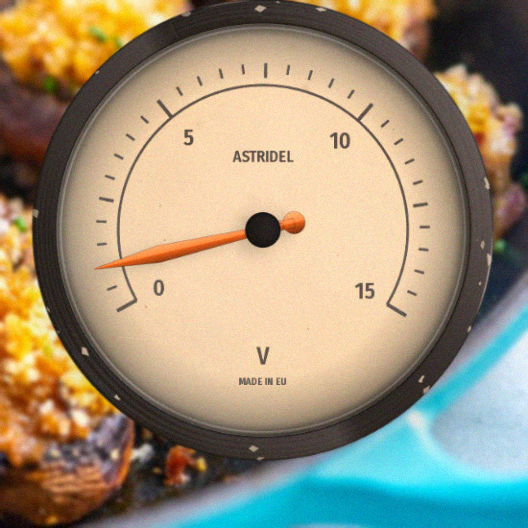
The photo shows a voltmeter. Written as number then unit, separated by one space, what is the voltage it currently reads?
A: 1 V
